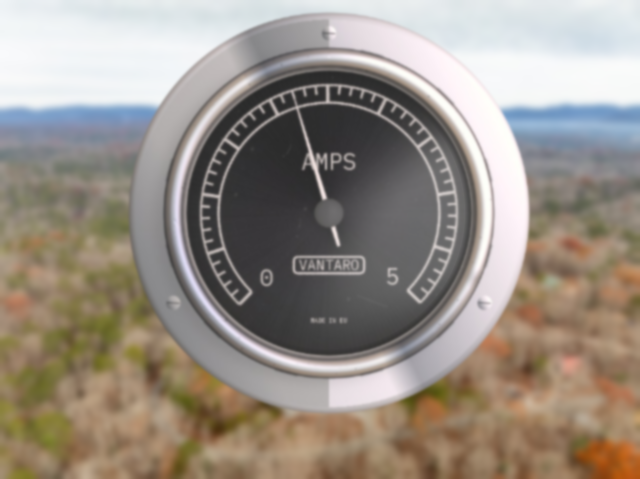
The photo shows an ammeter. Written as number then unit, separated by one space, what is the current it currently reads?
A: 2.2 A
